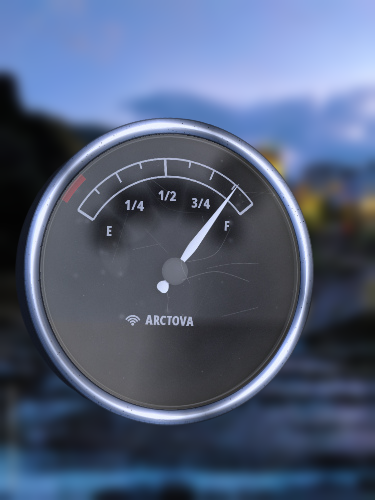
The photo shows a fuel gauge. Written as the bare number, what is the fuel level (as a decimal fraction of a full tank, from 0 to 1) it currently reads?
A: 0.875
